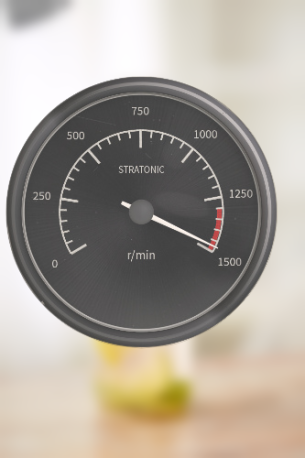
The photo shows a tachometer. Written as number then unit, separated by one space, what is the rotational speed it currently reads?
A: 1475 rpm
